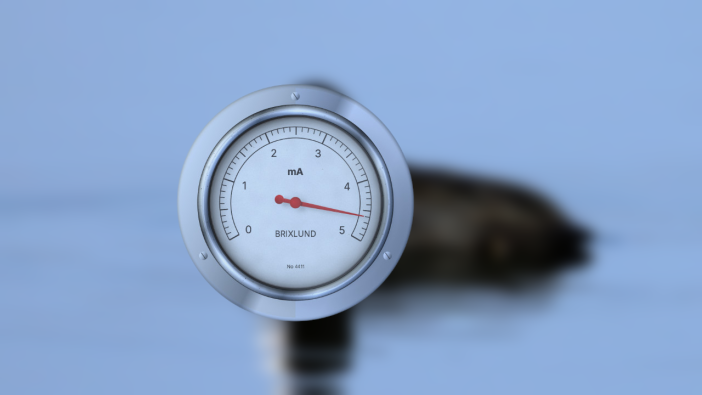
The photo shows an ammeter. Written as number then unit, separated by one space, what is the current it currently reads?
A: 4.6 mA
